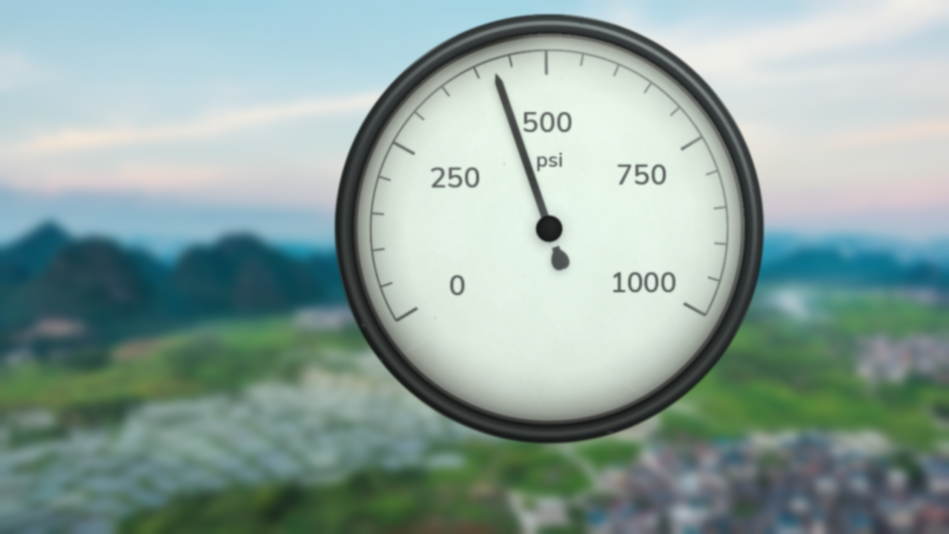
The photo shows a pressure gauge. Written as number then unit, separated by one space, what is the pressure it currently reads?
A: 425 psi
